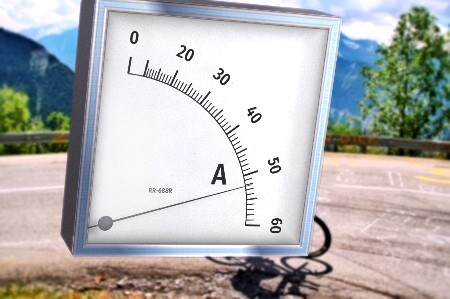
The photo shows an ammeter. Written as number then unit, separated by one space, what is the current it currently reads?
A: 52 A
